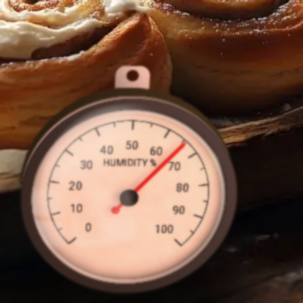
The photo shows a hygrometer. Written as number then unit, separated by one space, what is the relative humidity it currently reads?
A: 65 %
